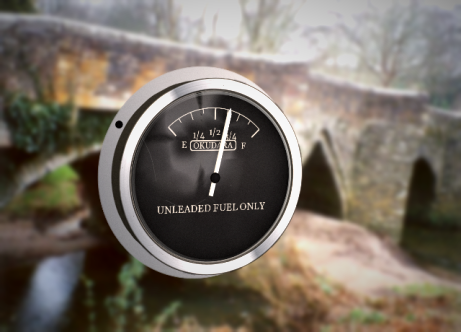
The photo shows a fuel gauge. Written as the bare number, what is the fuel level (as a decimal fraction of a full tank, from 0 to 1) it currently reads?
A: 0.625
